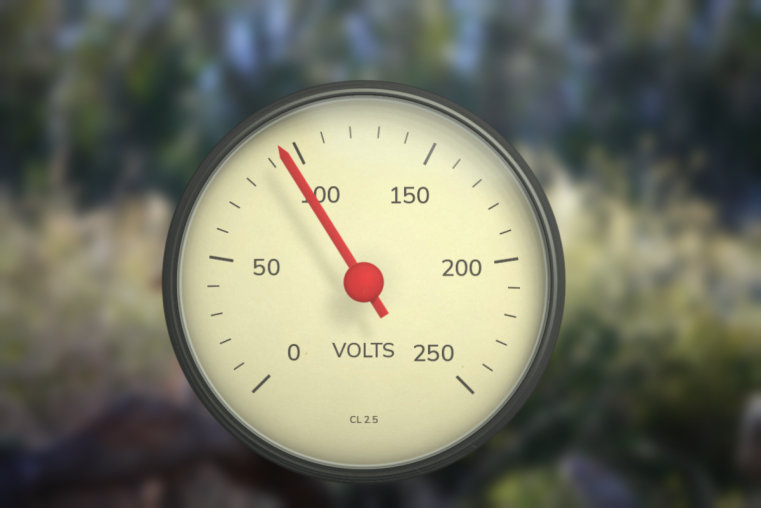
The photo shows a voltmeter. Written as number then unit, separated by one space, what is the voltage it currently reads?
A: 95 V
